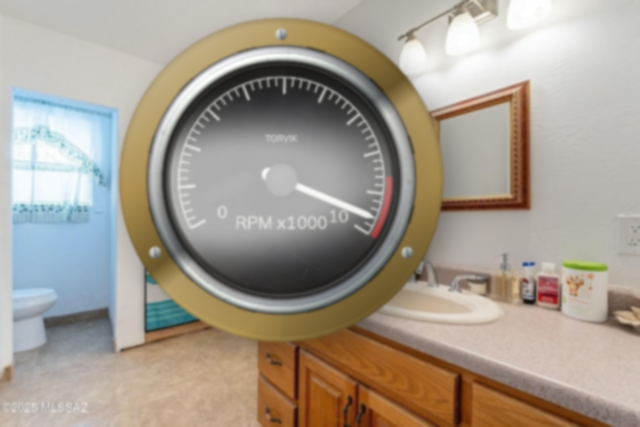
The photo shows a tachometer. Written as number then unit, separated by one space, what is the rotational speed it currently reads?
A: 9600 rpm
